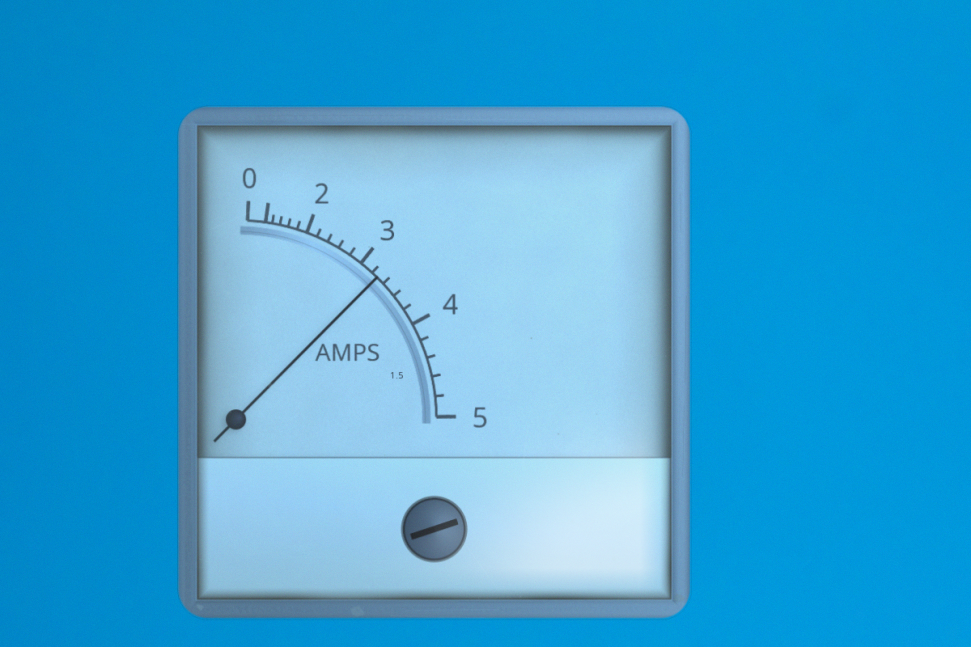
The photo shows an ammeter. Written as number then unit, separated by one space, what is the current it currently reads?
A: 3.3 A
